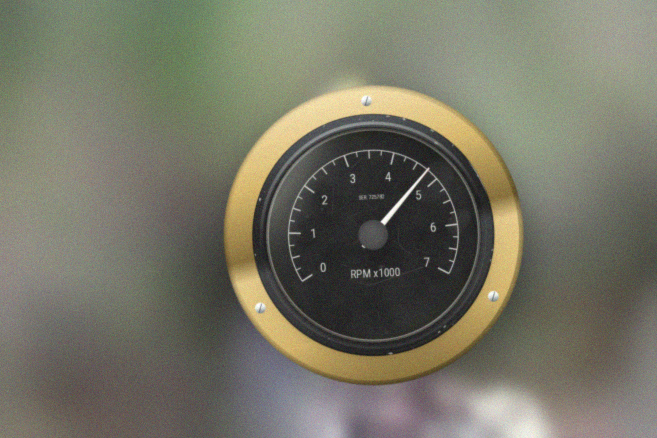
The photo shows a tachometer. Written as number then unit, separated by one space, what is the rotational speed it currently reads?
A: 4750 rpm
